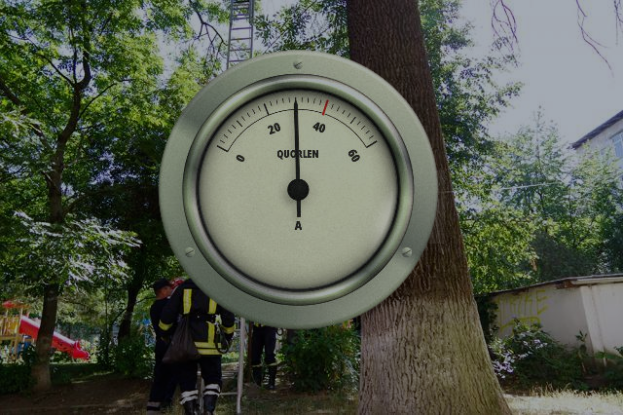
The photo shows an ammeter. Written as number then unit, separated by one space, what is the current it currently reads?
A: 30 A
